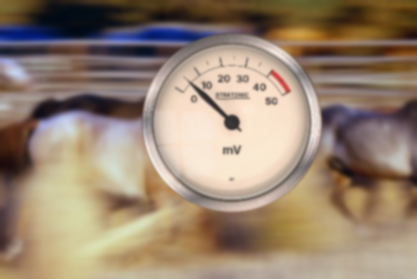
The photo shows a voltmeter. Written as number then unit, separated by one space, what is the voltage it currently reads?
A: 5 mV
